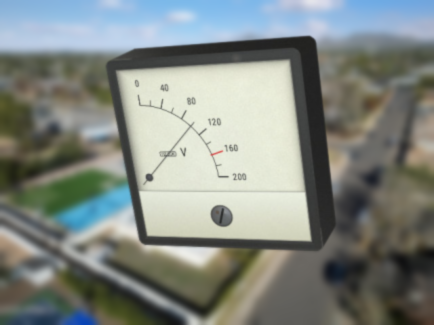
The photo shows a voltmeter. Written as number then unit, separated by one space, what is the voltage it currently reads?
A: 100 V
